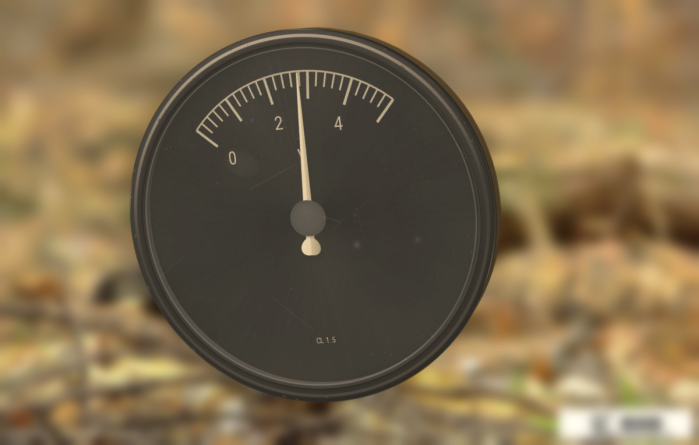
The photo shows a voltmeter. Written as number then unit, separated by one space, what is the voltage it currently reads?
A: 2.8 V
